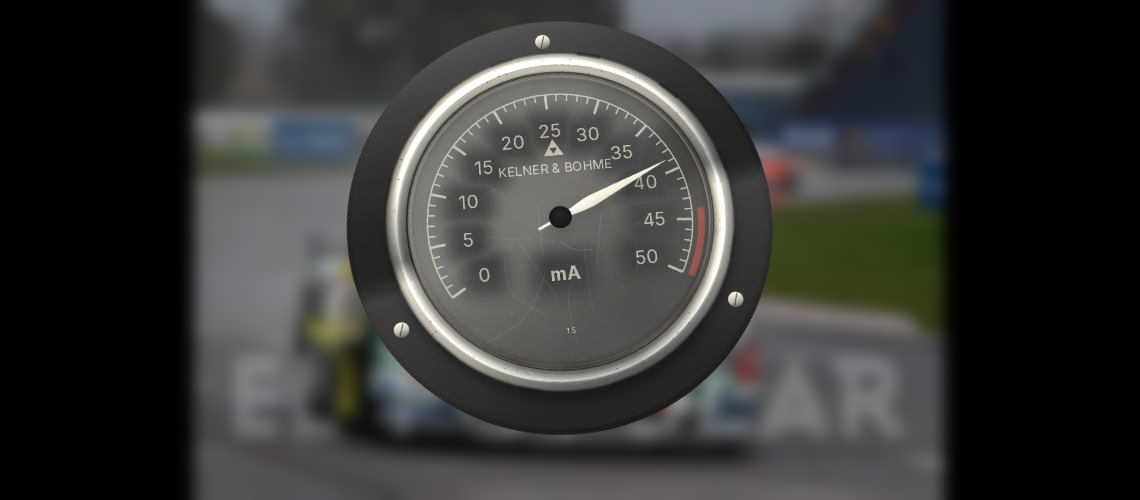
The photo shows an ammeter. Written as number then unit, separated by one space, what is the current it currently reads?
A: 39 mA
